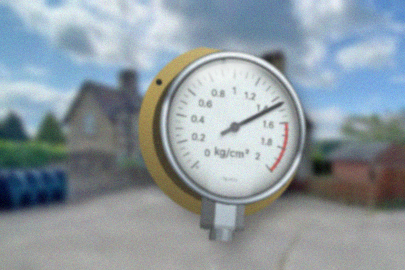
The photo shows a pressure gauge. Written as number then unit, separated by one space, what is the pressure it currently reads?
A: 1.45 kg/cm²
